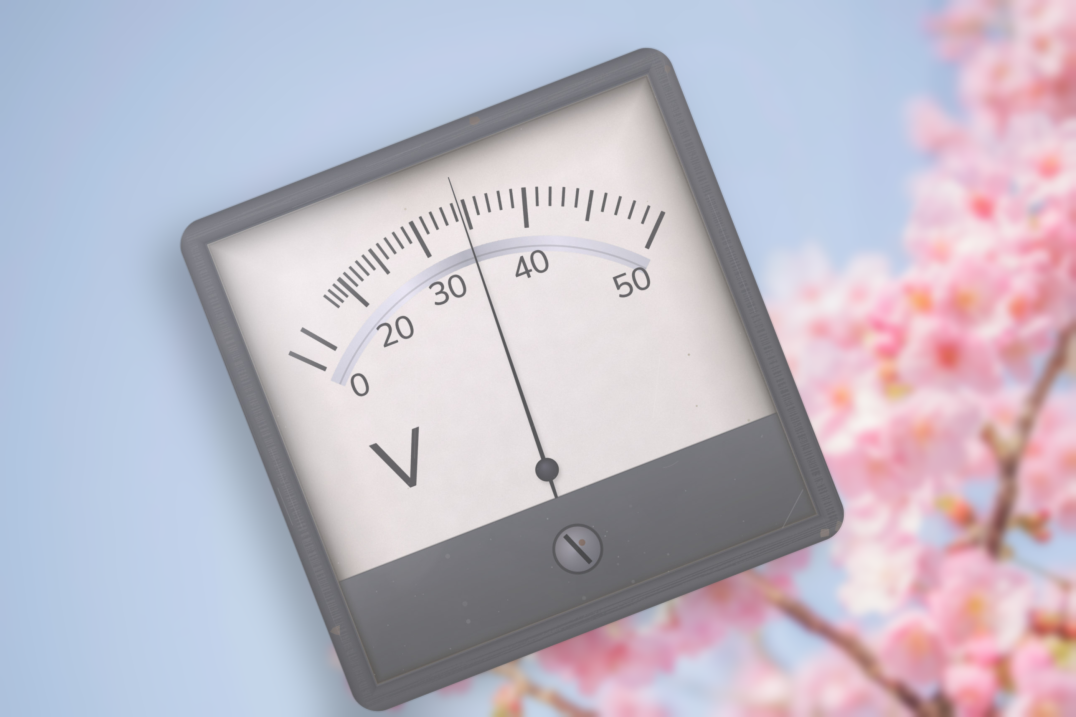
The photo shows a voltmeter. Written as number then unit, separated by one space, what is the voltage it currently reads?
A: 34.5 V
